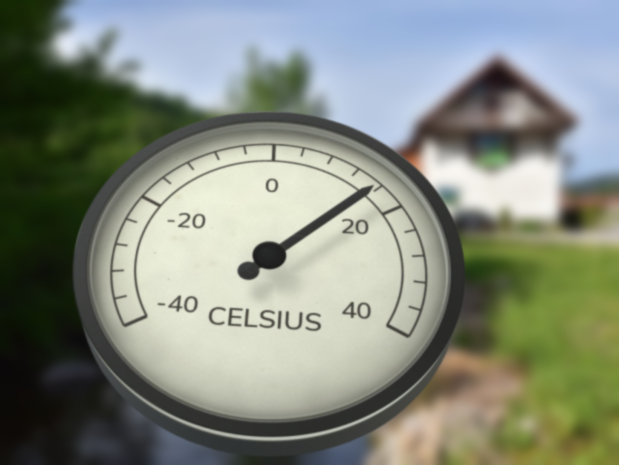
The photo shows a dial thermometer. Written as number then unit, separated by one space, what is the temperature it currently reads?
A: 16 °C
